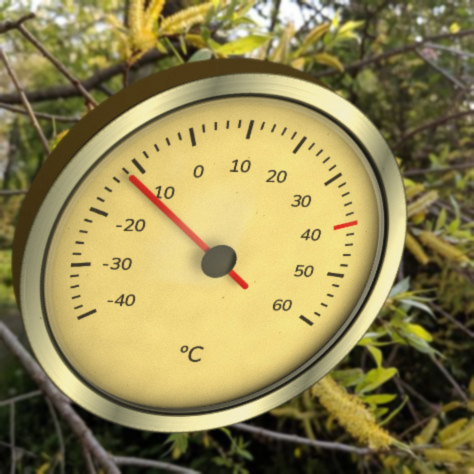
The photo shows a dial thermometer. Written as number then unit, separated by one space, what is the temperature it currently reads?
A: -12 °C
